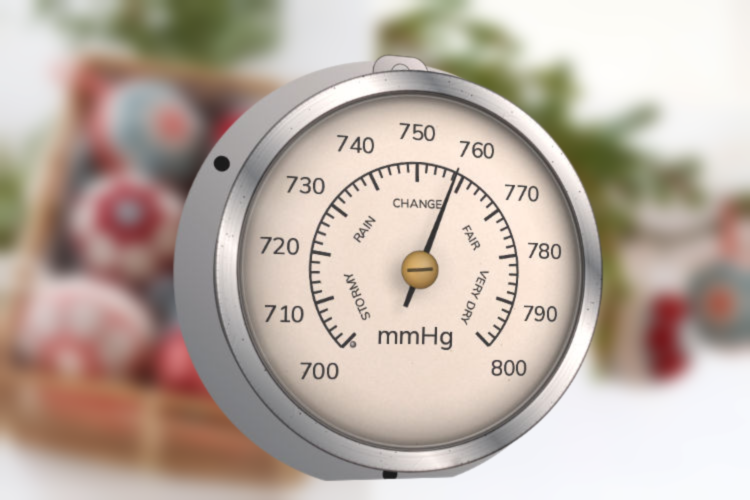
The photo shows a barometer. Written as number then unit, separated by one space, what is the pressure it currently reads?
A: 758 mmHg
